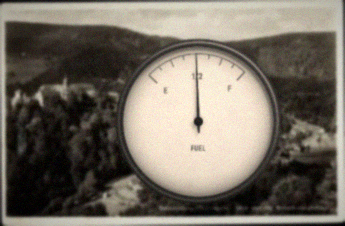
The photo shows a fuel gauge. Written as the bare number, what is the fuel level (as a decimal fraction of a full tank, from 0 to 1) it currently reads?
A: 0.5
